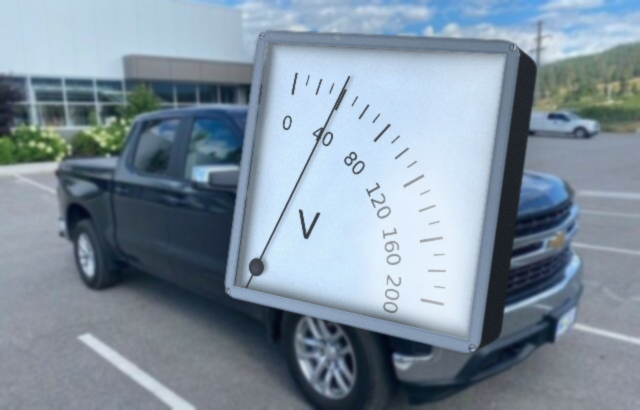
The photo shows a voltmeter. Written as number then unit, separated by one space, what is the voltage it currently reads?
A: 40 V
